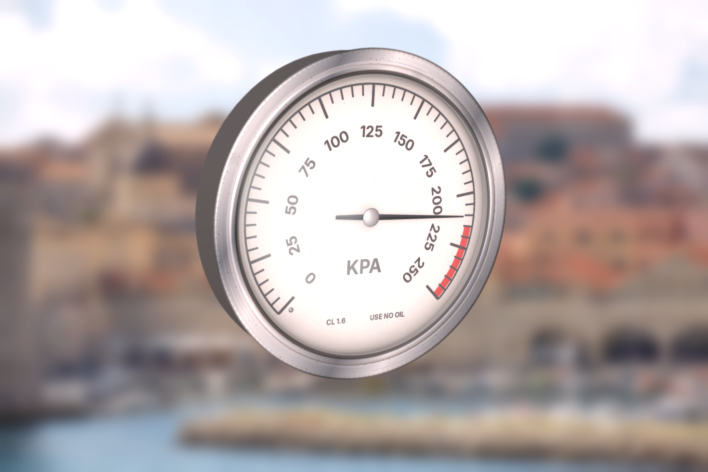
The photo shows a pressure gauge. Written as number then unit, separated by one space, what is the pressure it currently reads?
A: 210 kPa
